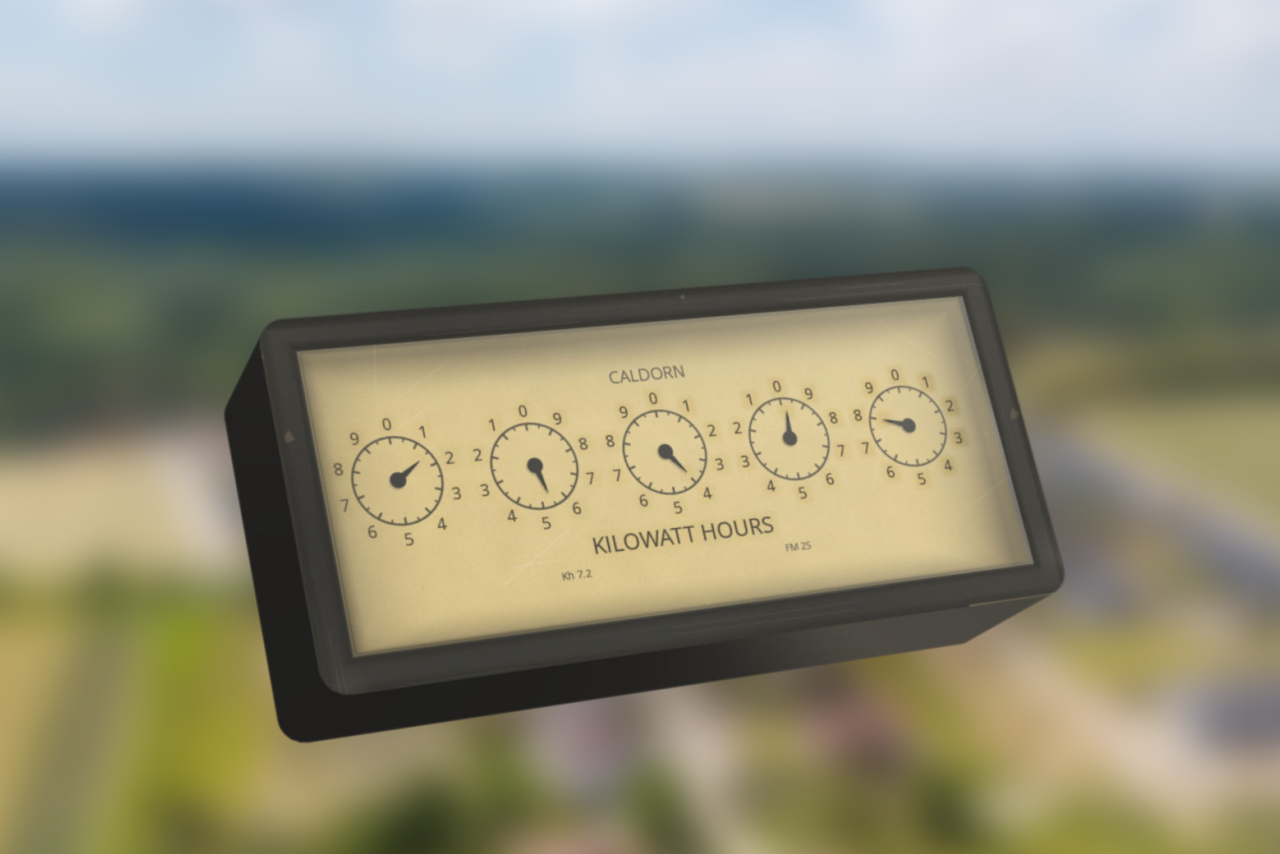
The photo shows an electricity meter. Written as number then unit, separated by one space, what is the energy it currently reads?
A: 15398 kWh
